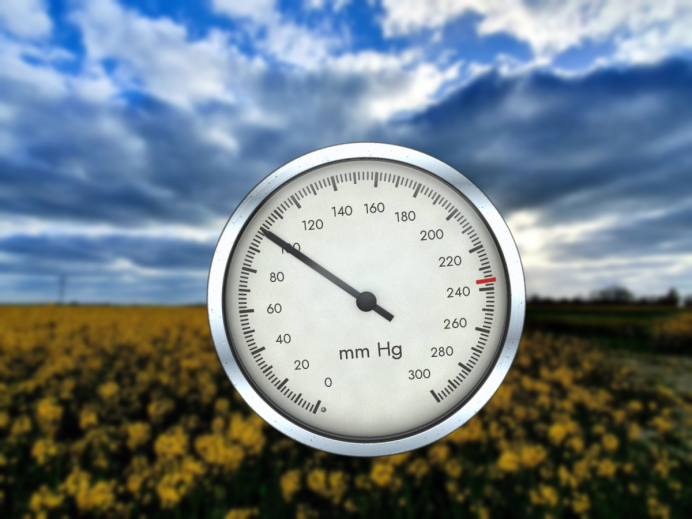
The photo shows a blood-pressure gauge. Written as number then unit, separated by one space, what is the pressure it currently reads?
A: 100 mmHg
